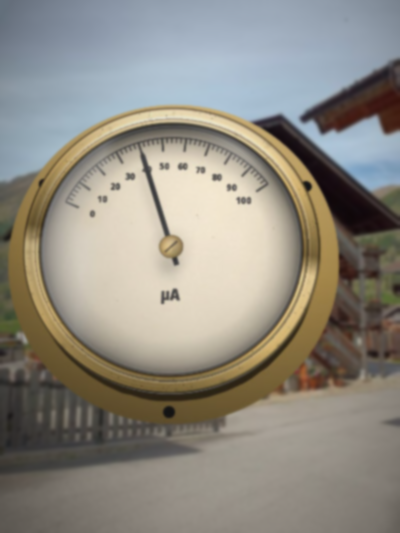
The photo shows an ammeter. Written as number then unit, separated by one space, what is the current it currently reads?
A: 40 µA
